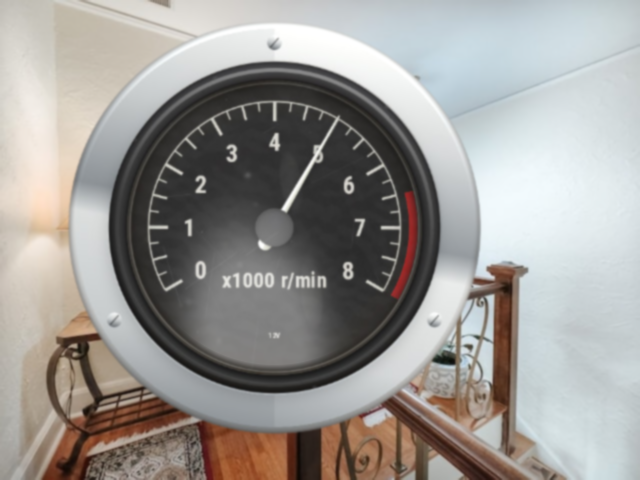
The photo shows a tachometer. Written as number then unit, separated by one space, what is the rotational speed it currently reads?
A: 5000 rpm
